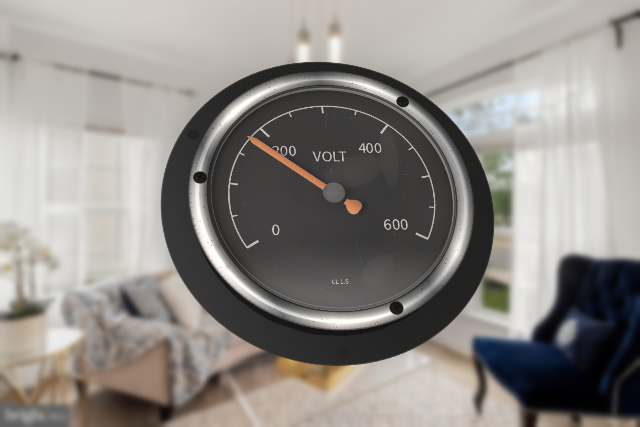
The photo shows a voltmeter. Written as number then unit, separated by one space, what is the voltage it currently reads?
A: 175 V
